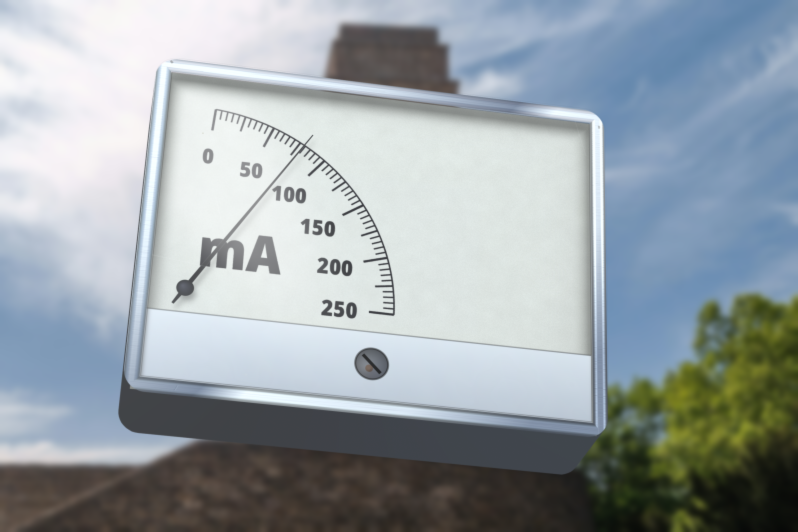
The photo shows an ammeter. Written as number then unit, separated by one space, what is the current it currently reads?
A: 80 mA
